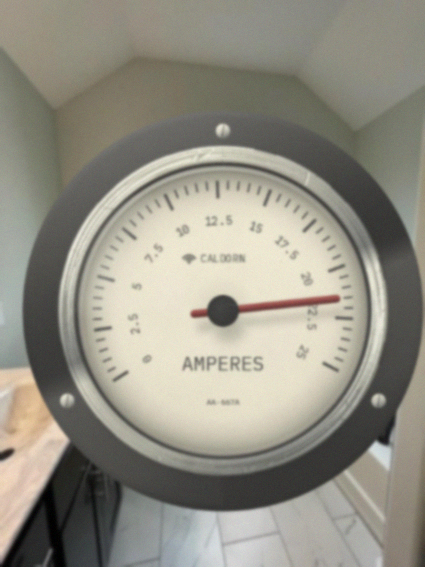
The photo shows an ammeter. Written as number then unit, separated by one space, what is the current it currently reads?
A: 21.5 A
